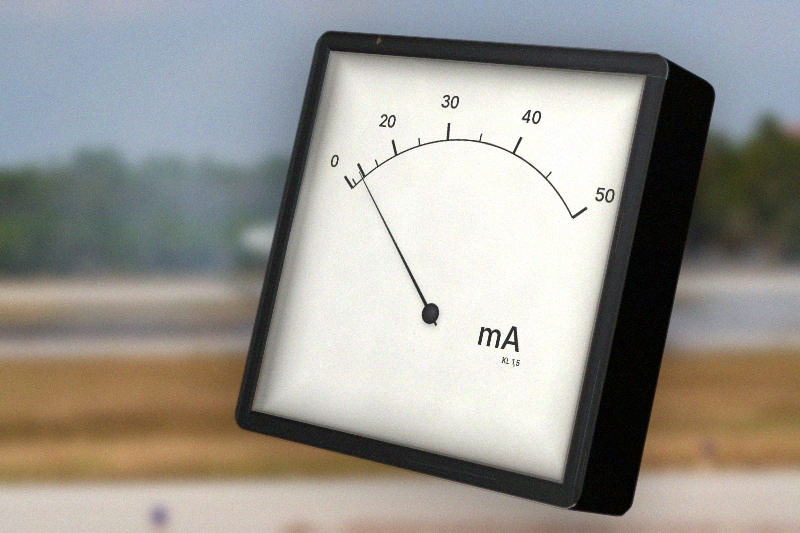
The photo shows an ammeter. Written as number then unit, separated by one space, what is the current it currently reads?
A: 10 mA
